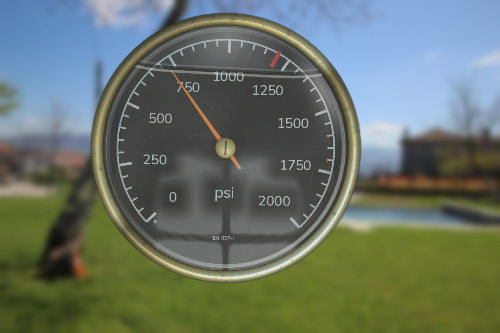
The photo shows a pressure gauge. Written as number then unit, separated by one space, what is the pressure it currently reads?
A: 725 psi
